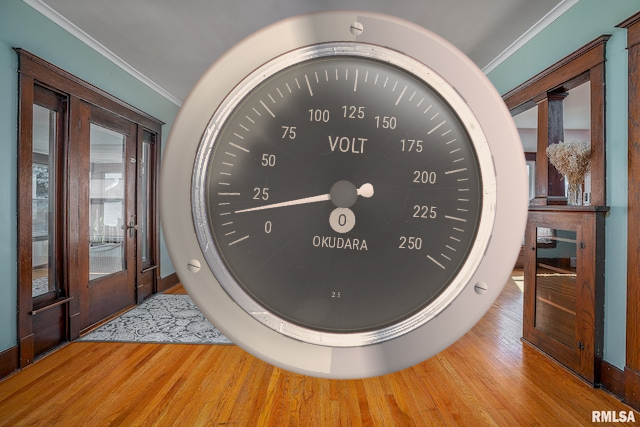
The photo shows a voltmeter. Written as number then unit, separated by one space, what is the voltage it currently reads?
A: 15 V
